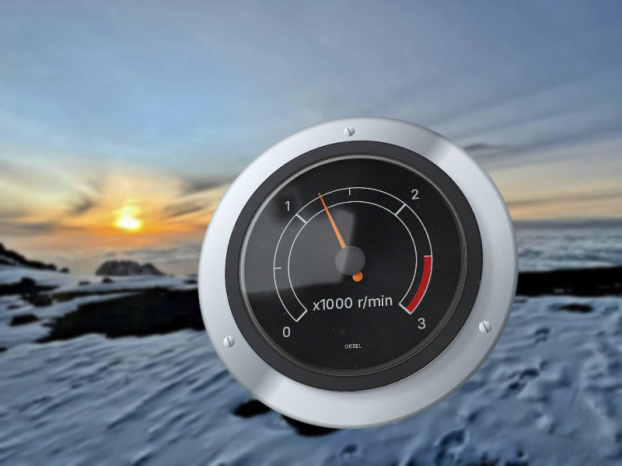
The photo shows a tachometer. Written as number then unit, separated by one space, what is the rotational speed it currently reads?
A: 1250 rpm
